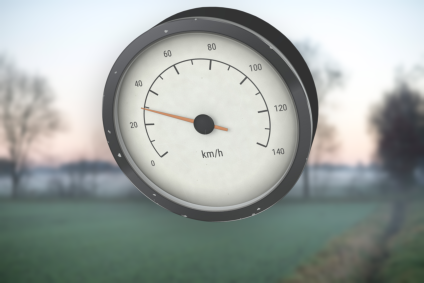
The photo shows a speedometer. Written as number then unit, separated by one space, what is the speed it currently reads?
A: 30 km/h
